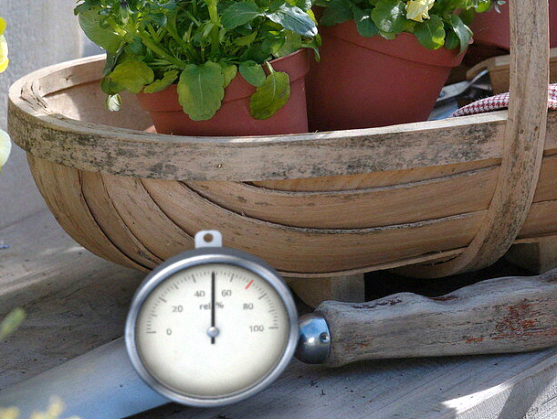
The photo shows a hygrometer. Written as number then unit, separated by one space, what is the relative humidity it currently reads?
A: 50 %
